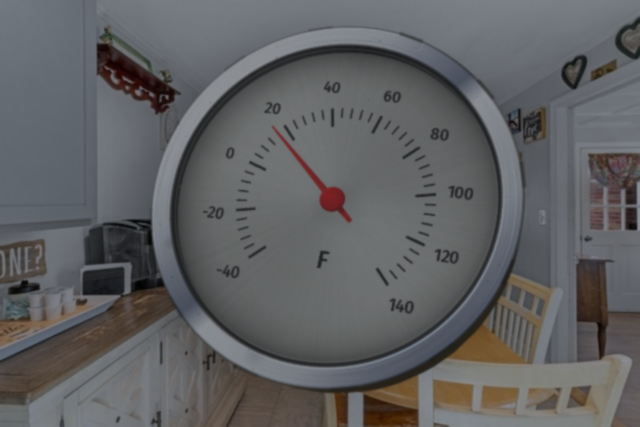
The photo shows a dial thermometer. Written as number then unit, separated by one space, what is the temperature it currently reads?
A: 16 °F
